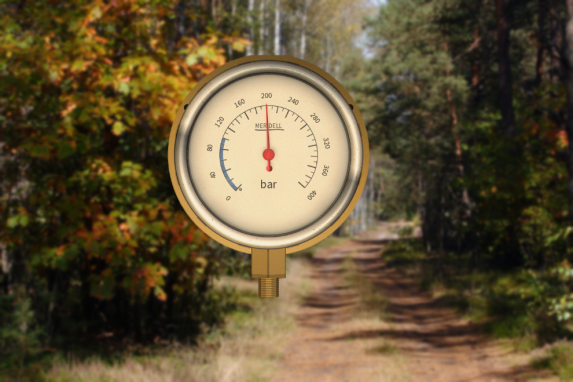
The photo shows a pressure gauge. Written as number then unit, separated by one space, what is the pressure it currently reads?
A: 200 bar
